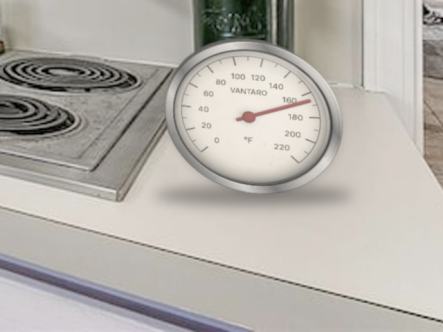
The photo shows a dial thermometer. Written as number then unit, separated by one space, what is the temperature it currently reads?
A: 165 °F
